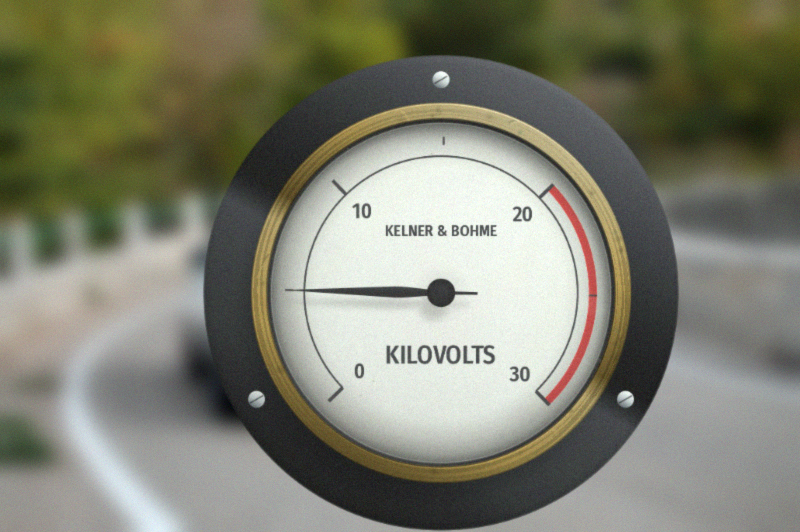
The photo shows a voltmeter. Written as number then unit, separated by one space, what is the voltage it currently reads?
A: 5 kV
